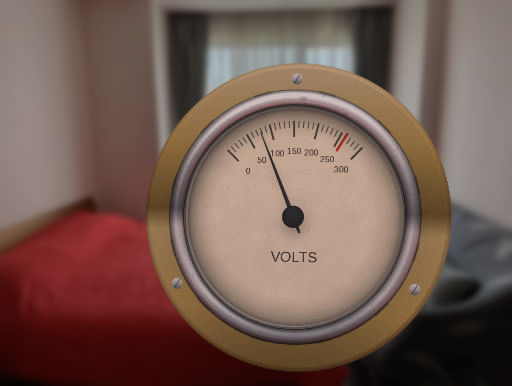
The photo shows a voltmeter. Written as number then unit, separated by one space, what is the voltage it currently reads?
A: 80 V
